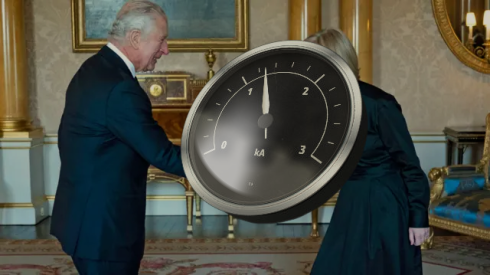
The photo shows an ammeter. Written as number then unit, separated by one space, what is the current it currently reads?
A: 1.3 kA
